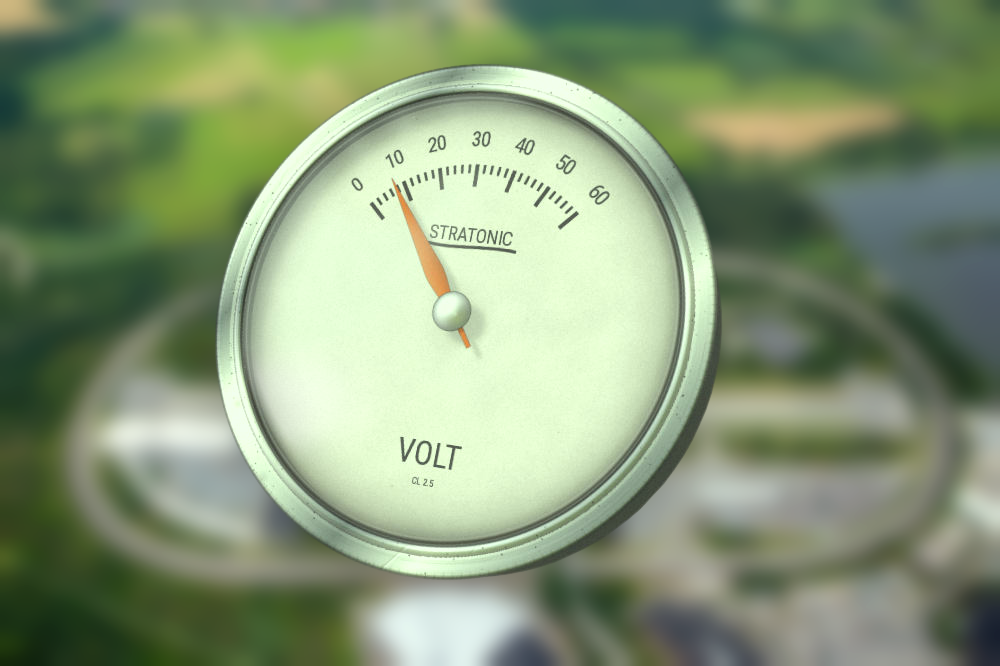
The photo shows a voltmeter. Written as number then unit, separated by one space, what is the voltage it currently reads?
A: 8 V
